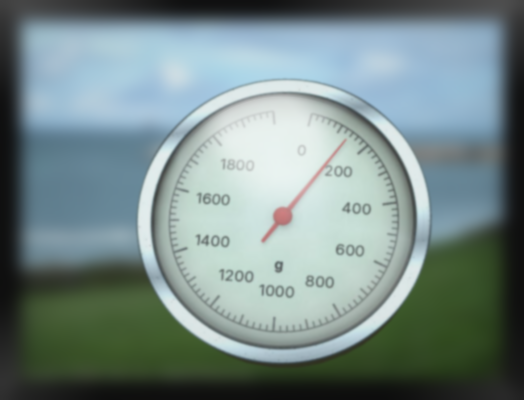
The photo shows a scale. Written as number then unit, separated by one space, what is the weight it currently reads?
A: 140 g
